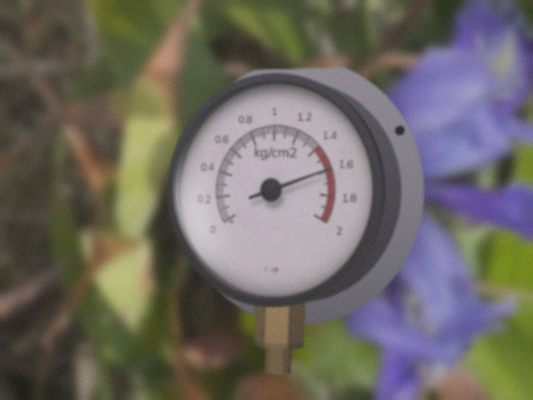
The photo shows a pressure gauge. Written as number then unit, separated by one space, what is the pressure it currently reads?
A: 1.6 kg/cm²
